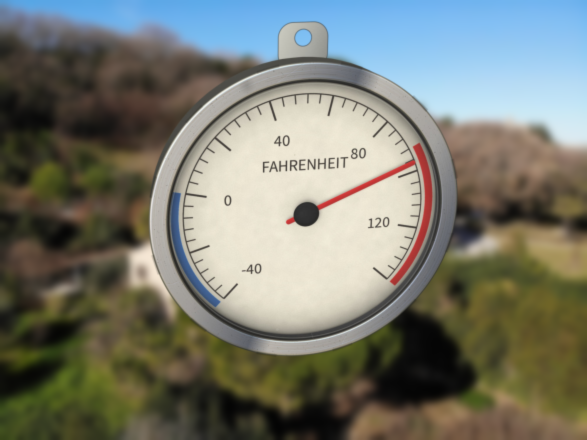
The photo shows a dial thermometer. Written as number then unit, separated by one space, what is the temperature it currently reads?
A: 96 °F
